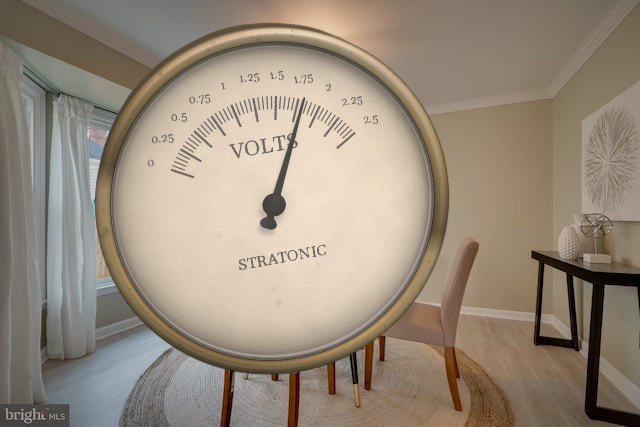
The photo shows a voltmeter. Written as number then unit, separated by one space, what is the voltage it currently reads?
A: 1.8 V
